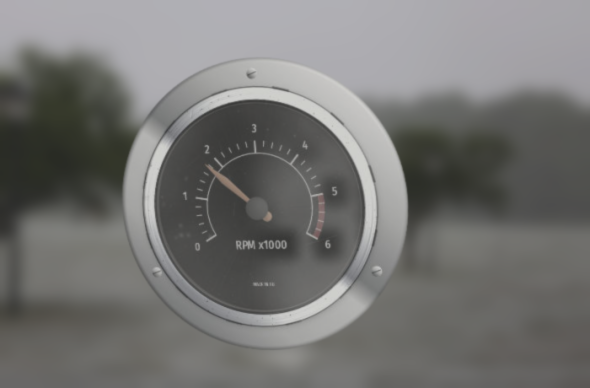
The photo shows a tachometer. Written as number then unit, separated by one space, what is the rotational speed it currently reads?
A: 1800 rpm
